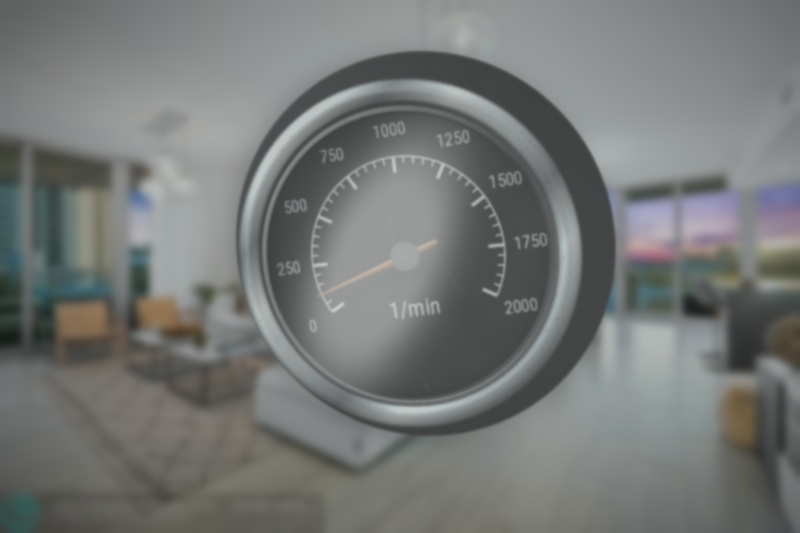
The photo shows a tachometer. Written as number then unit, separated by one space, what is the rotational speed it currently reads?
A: 100 rpm
